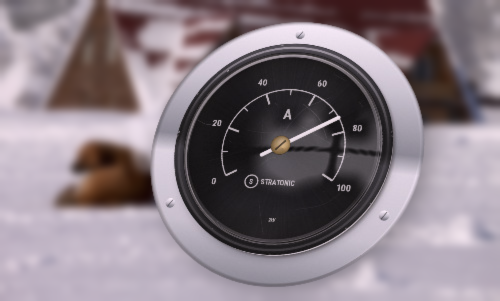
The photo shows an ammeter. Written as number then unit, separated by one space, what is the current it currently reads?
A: 75 A
